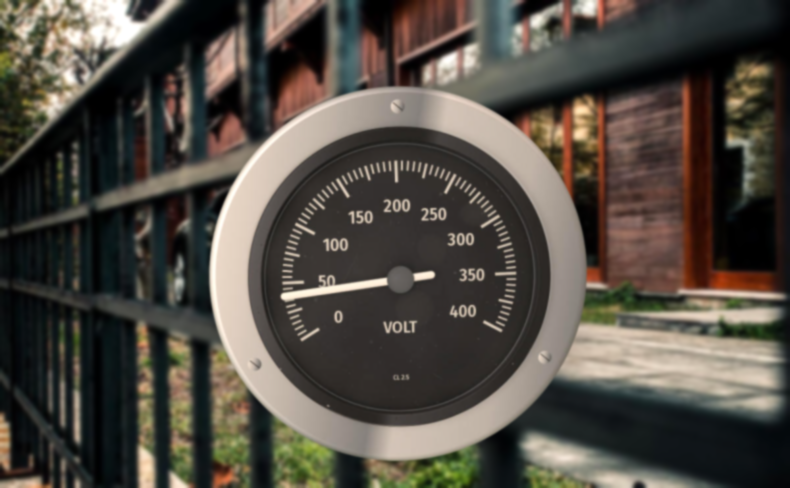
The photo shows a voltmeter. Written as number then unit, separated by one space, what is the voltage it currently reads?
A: 40 V
